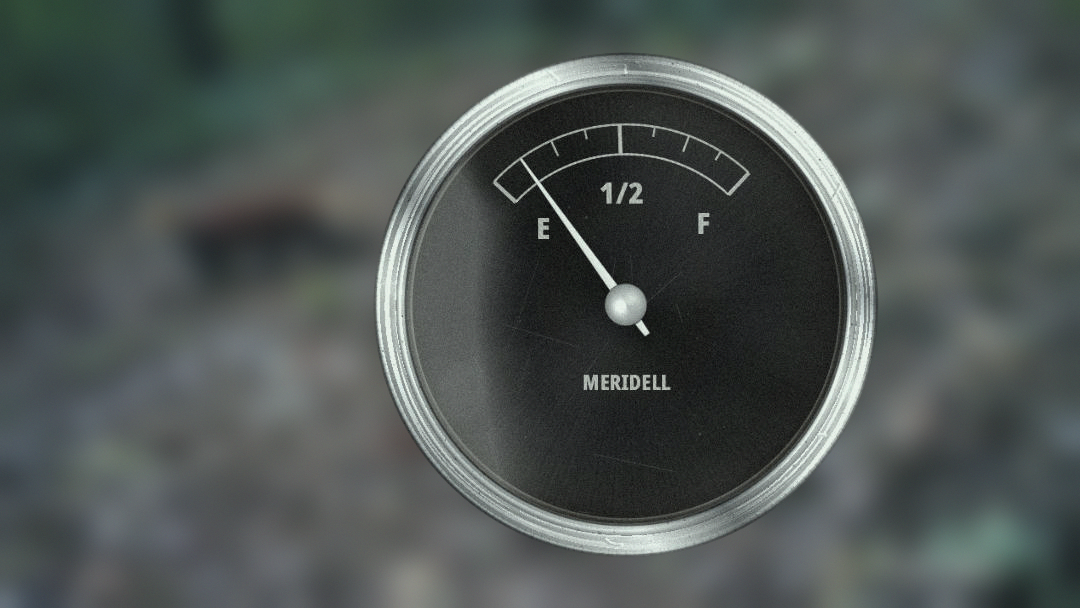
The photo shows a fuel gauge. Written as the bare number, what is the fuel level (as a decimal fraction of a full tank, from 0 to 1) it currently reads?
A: 0.125
